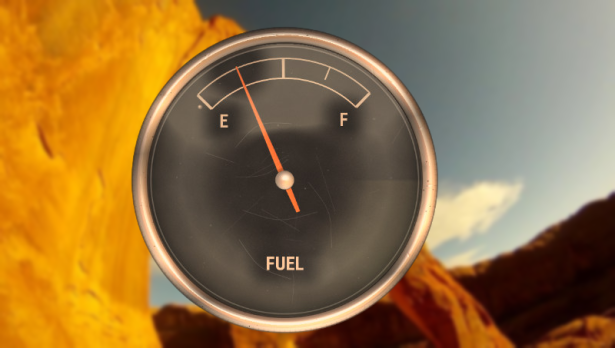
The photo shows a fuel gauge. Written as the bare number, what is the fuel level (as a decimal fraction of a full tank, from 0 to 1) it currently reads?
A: 0.25
